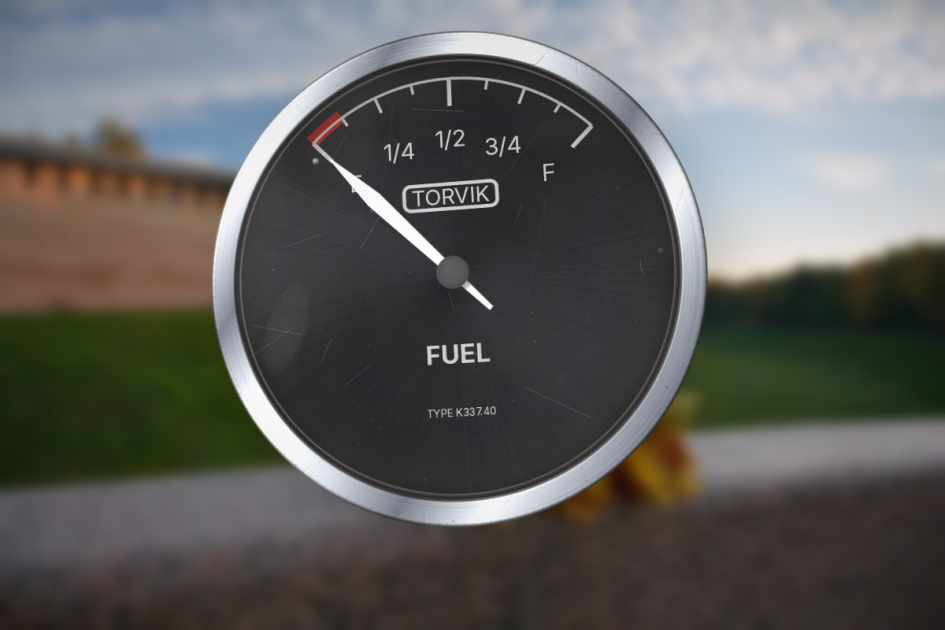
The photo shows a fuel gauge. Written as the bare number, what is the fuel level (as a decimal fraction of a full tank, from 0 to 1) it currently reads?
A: 0
